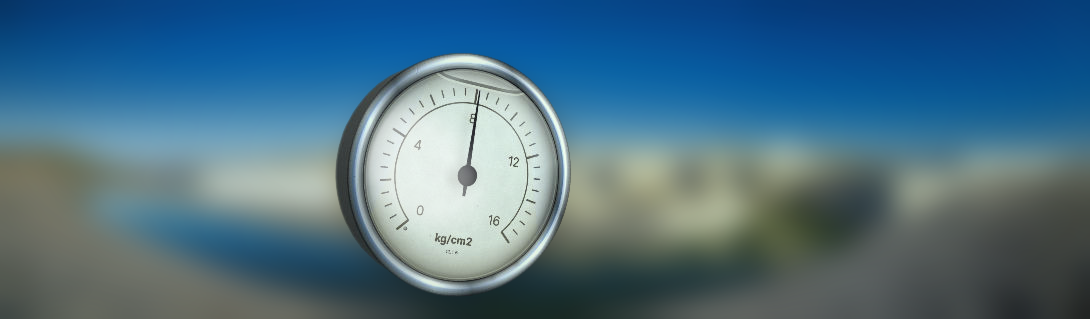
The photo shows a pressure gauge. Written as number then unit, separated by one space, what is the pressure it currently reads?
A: 8 kg/cm²
